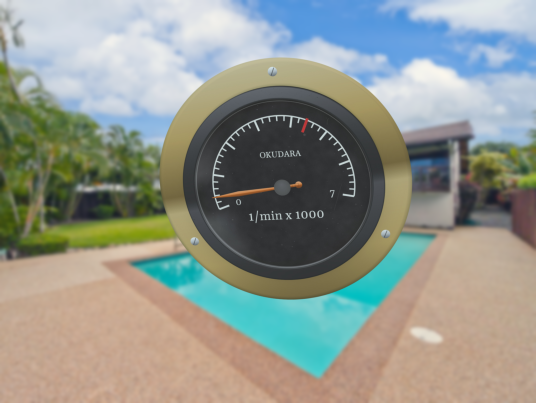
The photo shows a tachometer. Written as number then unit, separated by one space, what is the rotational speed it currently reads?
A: 400 rpm
